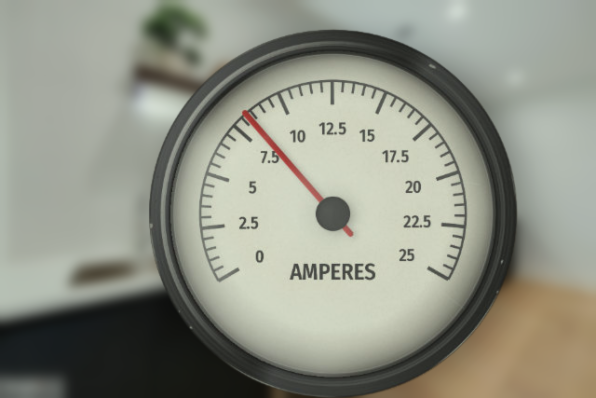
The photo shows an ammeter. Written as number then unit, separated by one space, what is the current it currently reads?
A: 8.25 A
